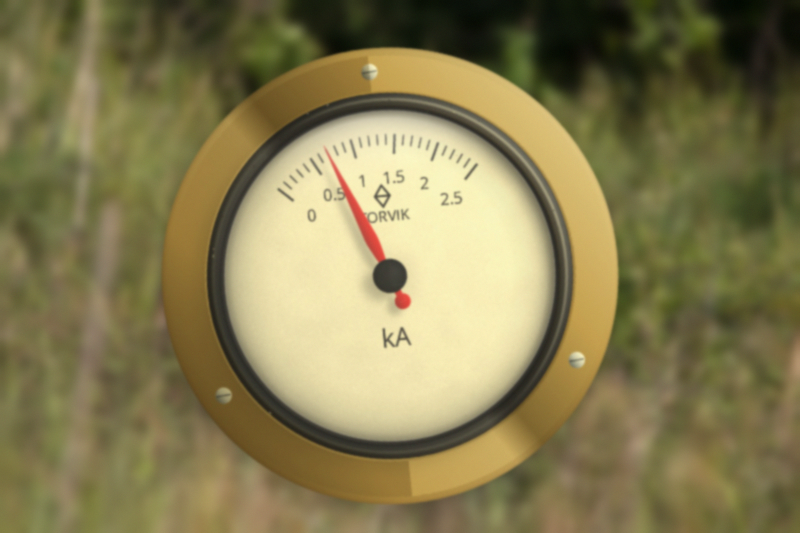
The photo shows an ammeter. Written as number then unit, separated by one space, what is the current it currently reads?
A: 0.7 kA
